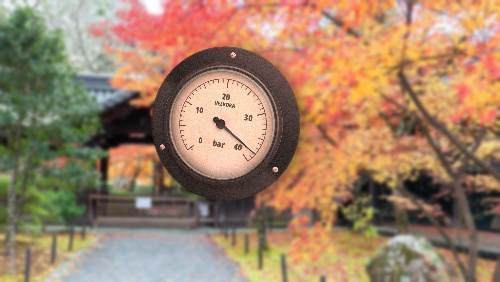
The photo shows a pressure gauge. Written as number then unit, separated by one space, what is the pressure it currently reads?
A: 38 bar
